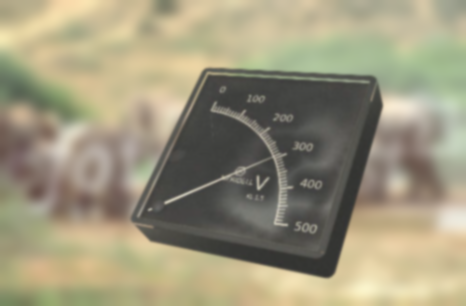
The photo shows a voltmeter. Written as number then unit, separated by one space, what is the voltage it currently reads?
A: 300 V
